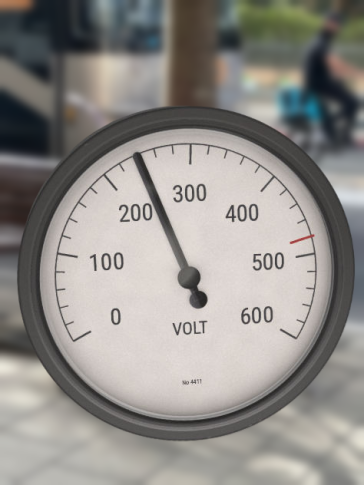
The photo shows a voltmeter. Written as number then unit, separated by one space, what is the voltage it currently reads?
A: 240 V
